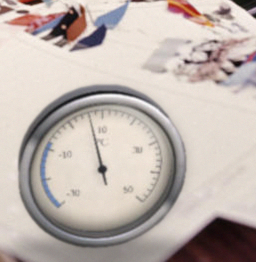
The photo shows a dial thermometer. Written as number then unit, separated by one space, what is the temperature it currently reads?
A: 6 °C
